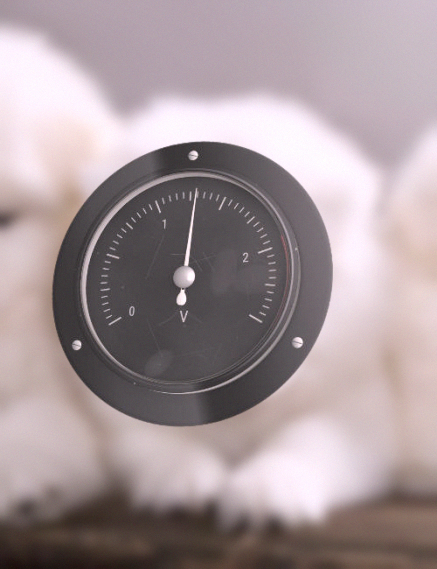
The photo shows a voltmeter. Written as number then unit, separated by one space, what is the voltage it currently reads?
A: 1.3 V
